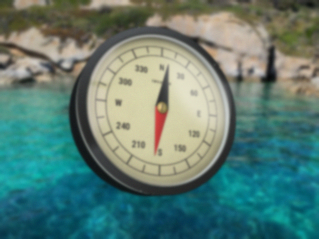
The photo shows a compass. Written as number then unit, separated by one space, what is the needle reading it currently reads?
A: 187.5 °
